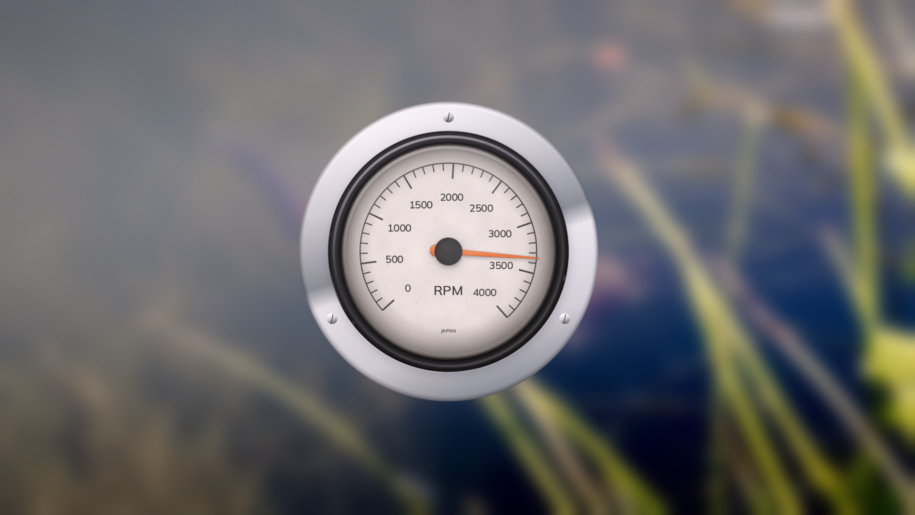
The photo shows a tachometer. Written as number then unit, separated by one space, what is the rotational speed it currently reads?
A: 3350 rpm
